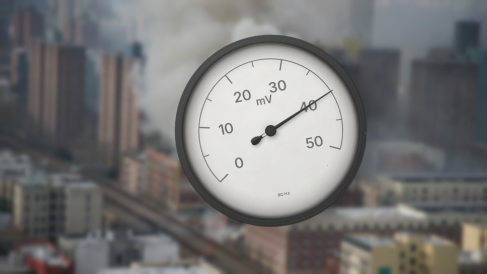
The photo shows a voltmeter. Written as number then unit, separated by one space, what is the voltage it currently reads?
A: 40 mV
